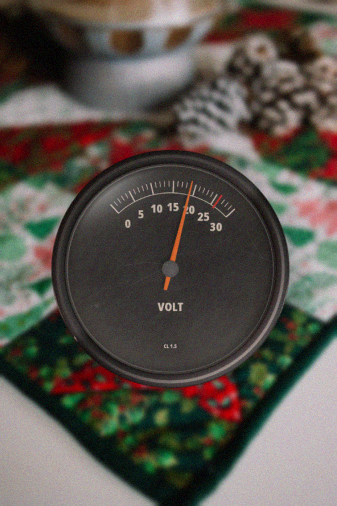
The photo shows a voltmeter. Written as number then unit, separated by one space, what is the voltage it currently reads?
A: 19 V
